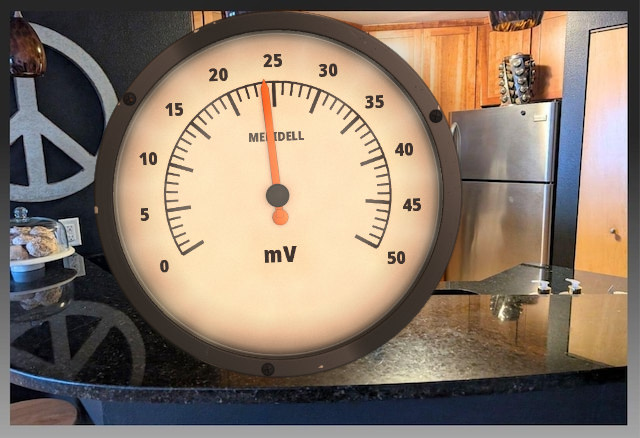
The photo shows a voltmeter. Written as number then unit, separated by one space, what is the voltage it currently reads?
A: 24 mV
